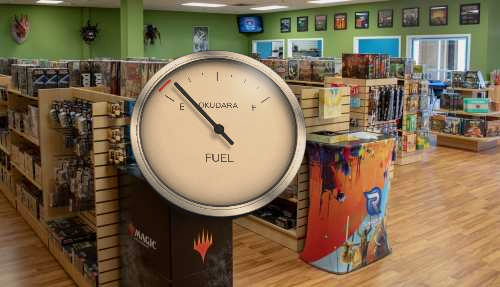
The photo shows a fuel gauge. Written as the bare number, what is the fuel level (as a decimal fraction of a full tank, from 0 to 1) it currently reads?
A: 0.125
